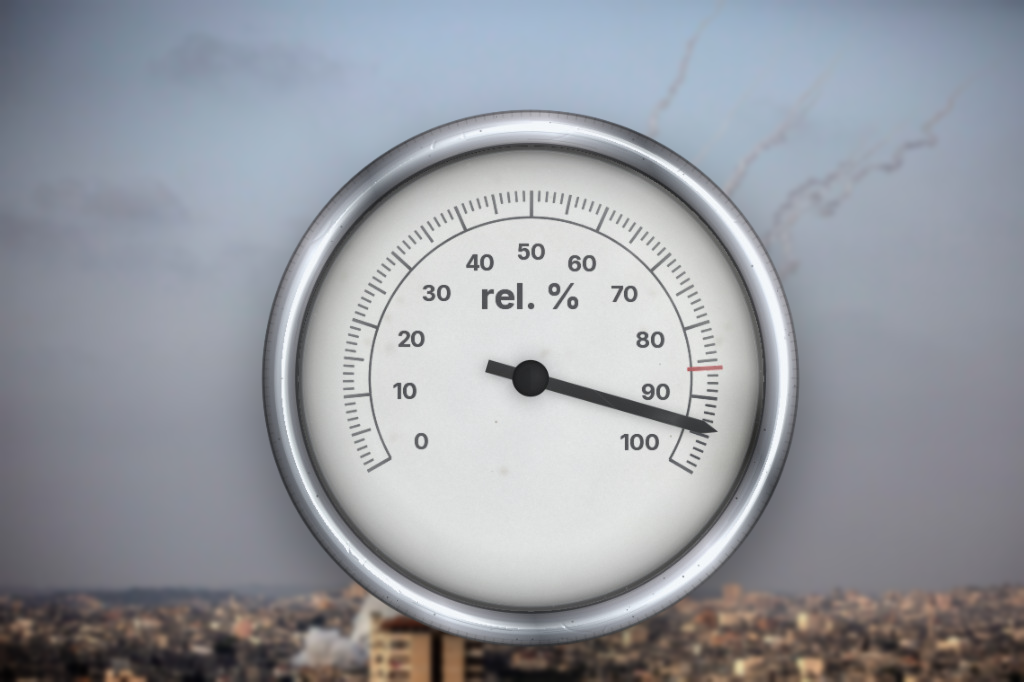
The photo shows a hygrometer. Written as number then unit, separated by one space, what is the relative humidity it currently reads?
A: 94 %
